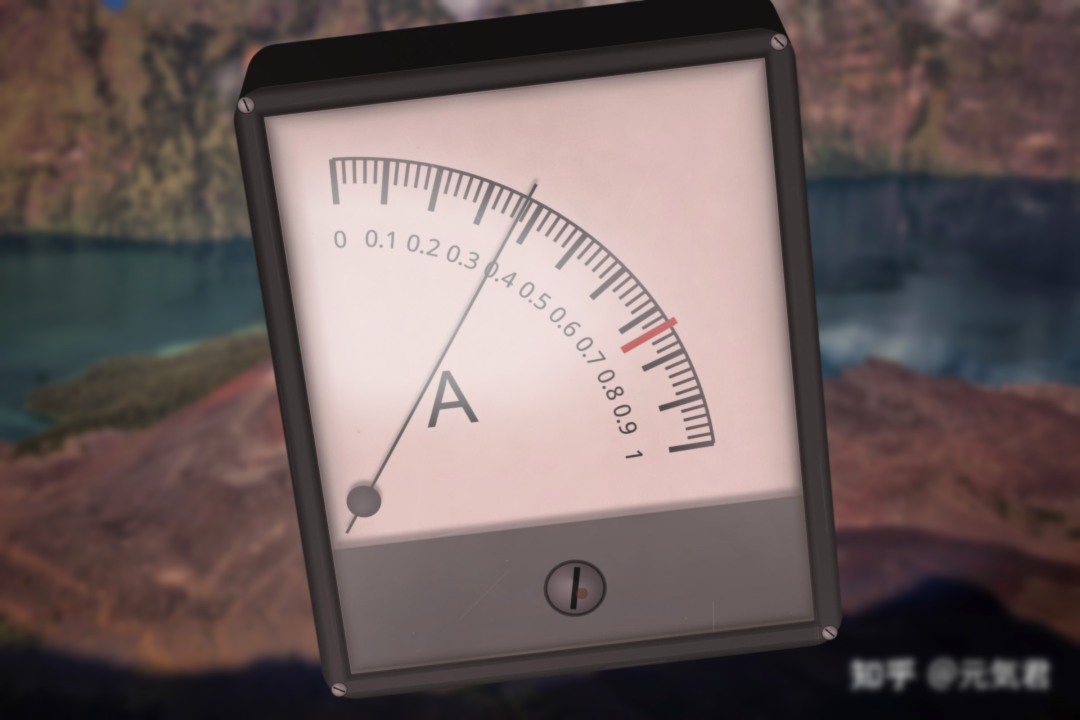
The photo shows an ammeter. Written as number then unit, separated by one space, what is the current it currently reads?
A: 0.37 A
